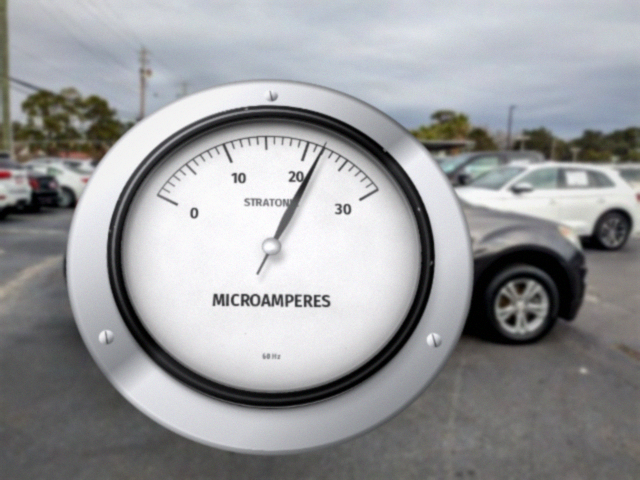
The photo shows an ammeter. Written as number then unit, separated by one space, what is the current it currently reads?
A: 22 µA
